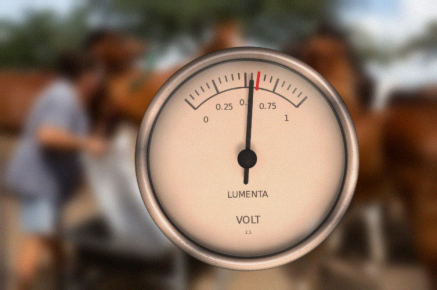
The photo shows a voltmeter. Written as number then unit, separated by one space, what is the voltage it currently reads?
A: 0.55 V
